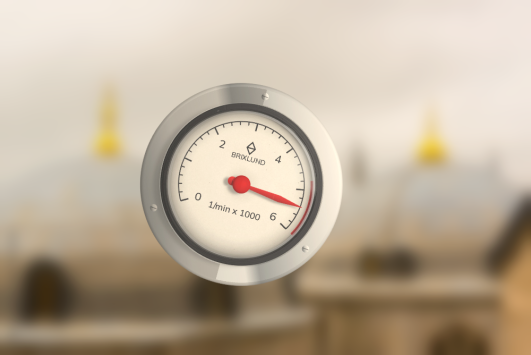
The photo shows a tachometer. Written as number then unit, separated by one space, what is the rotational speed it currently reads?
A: 5400 rpm
